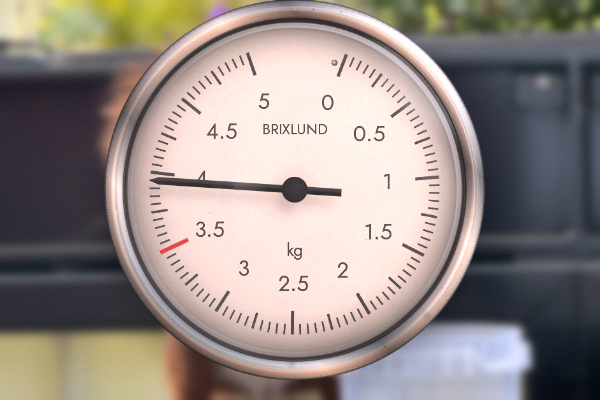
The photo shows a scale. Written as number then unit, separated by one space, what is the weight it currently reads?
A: 3.95 kg
